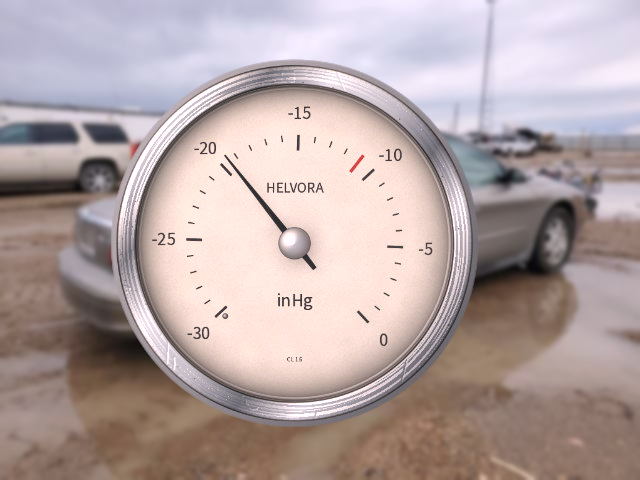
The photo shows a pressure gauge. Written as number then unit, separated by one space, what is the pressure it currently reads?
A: -19.5 inHg
